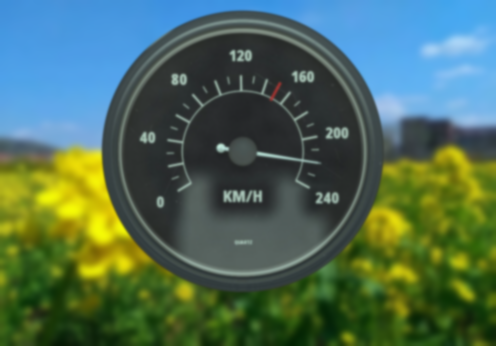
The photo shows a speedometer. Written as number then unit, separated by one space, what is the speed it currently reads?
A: 220 km/h
